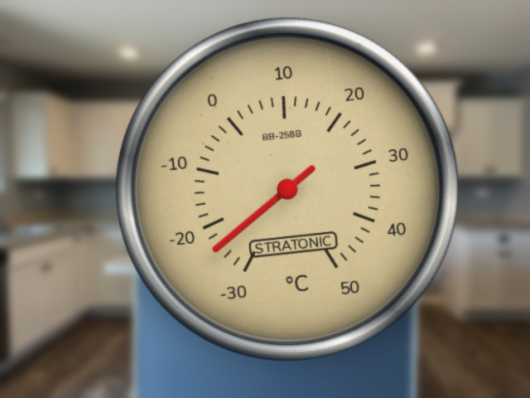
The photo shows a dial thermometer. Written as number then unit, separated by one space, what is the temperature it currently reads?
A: -24 °C
